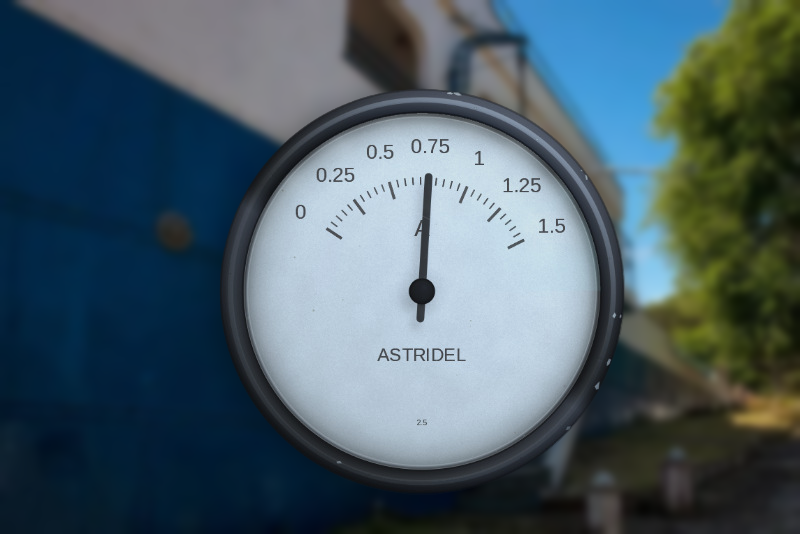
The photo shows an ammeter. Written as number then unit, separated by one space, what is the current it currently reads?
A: 0.75 A
